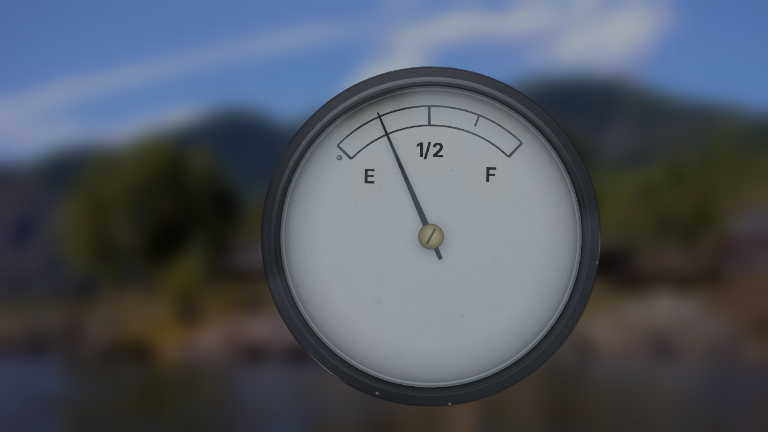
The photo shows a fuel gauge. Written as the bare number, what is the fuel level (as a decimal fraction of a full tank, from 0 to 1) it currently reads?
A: 0.25
